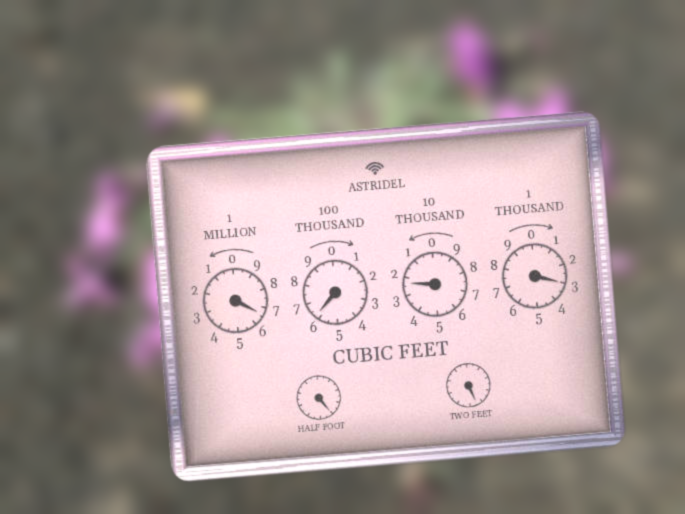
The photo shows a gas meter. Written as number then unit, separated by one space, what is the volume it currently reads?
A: 662300 ft³
